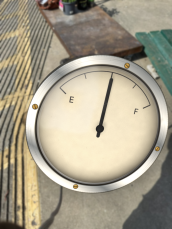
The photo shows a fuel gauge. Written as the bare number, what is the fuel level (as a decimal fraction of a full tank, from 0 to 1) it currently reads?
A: 0.5
